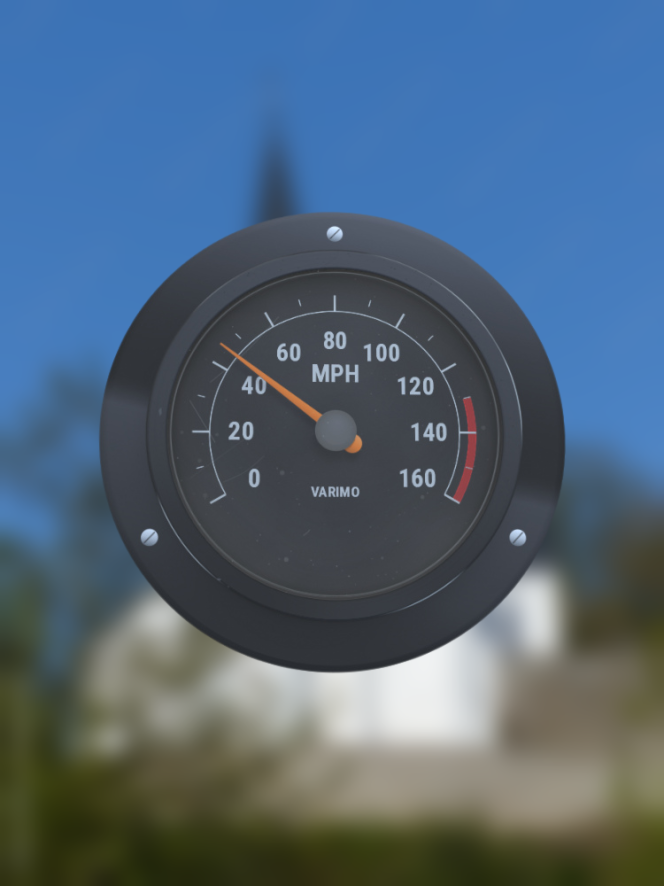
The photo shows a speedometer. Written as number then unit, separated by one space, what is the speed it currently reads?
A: 45 mph
